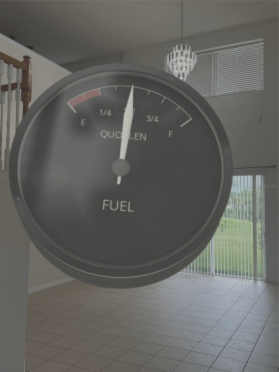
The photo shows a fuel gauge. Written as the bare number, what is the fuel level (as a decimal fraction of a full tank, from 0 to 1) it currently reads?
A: 0.5
